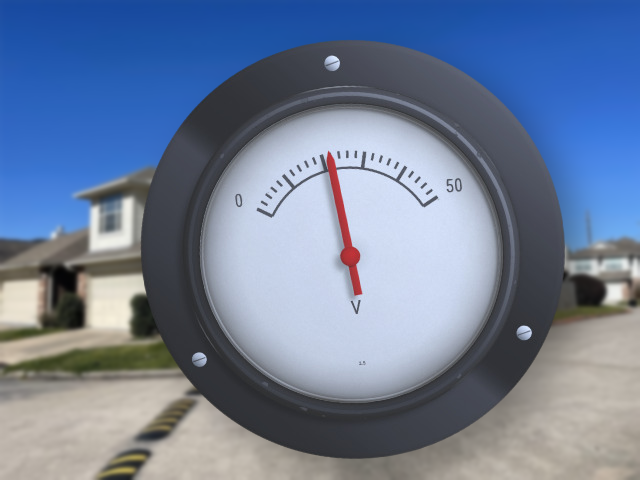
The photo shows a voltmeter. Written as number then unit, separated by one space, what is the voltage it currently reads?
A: 22 V
